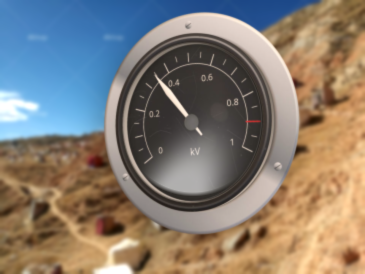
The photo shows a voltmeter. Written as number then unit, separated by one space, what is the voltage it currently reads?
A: 0.35 kV
